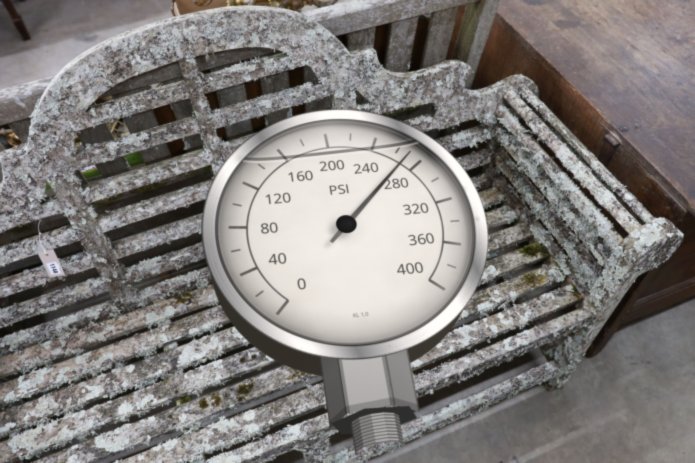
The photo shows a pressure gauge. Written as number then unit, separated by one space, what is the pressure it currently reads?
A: 270 psi
